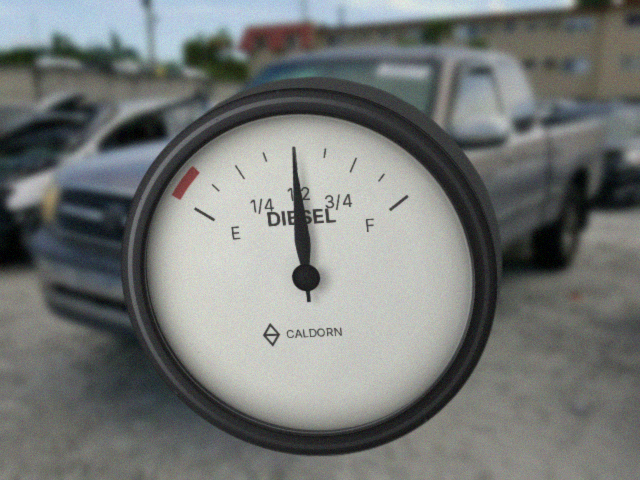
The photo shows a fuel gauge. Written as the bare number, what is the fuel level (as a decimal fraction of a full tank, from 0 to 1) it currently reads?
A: 0.5
